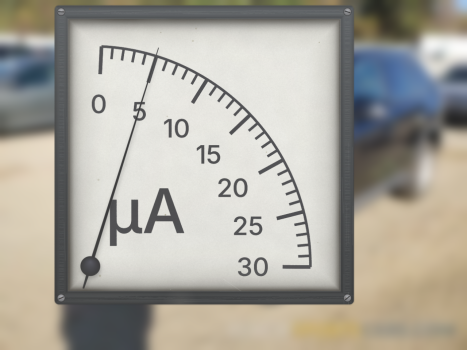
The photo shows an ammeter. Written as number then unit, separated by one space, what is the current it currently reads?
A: 5 µA
